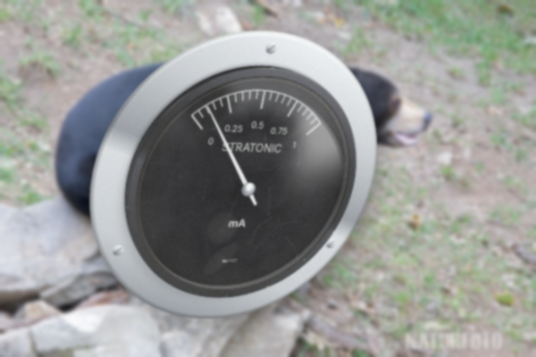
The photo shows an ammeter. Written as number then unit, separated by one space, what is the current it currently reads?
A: 0.1 mA
